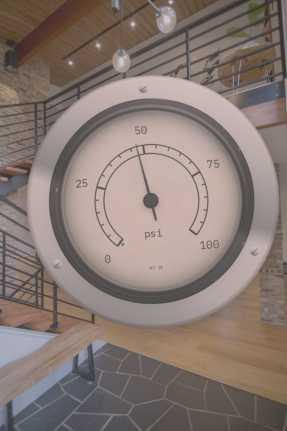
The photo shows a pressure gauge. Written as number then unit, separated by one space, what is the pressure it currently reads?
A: 47.5 psi
